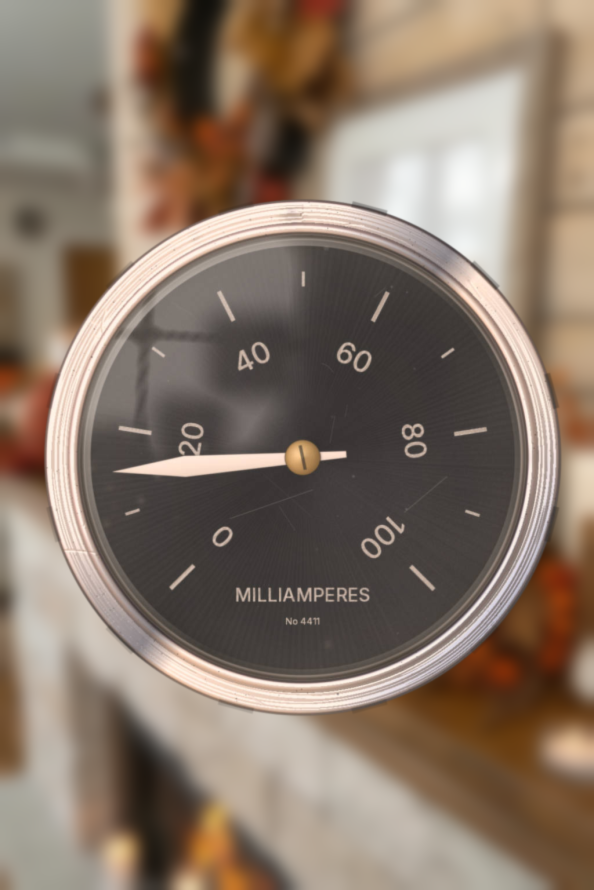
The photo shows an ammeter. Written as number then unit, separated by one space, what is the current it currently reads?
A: 15 mA
